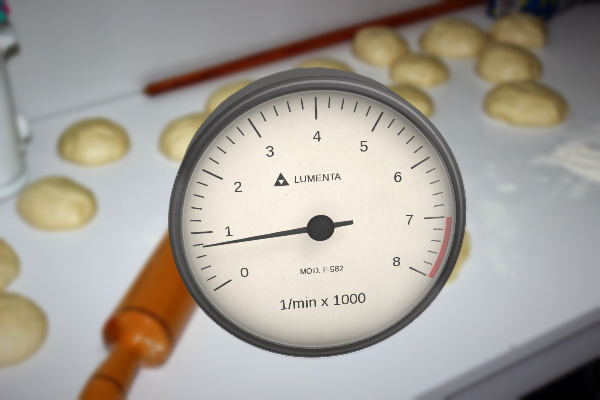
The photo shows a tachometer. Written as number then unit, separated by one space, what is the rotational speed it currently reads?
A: 800 rpm
